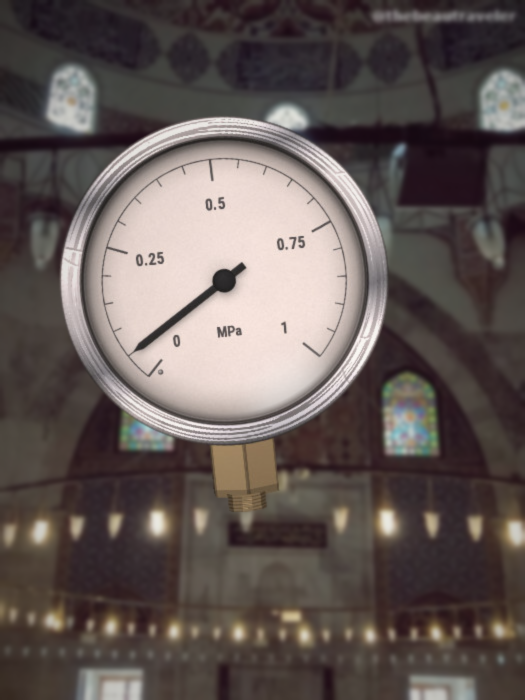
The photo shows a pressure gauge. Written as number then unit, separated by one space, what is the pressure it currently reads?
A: 0.05 MPa
